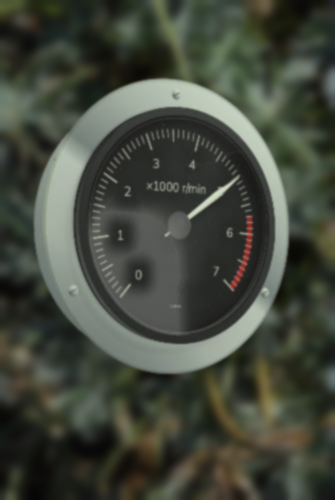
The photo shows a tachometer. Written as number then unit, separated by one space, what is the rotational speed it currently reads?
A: 5000 rpm
